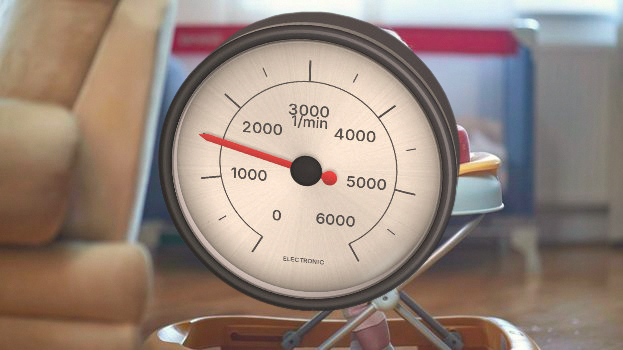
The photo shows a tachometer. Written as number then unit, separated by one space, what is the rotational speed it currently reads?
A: 1500 rpm
